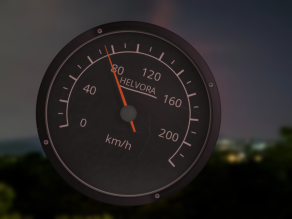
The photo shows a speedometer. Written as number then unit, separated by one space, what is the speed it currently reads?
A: 75 km/h
